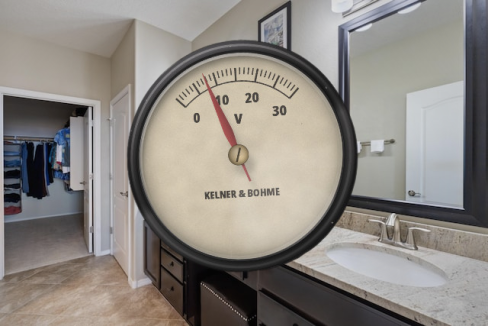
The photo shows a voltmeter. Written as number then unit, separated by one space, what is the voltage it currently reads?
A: 8 V
